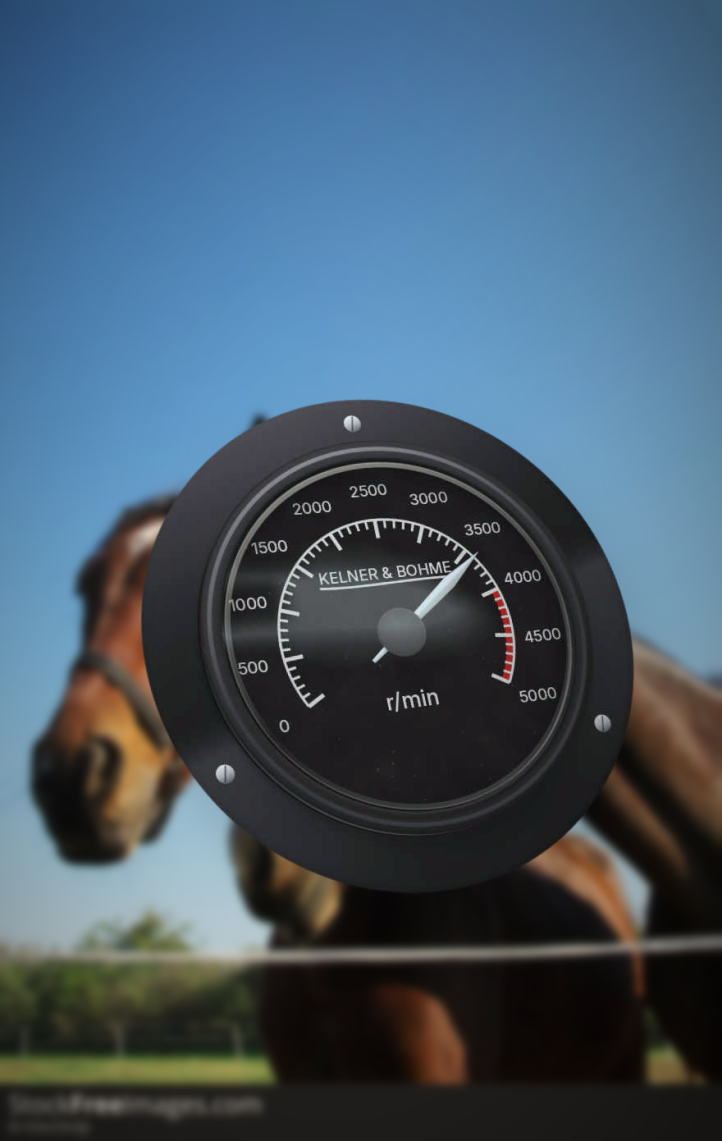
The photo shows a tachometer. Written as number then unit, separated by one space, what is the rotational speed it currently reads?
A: 3600 rpm
